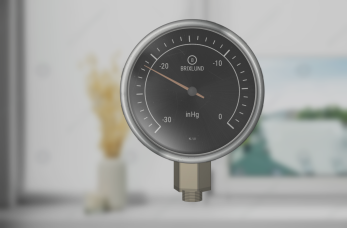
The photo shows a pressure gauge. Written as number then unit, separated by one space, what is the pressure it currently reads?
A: -21.5 inHg
